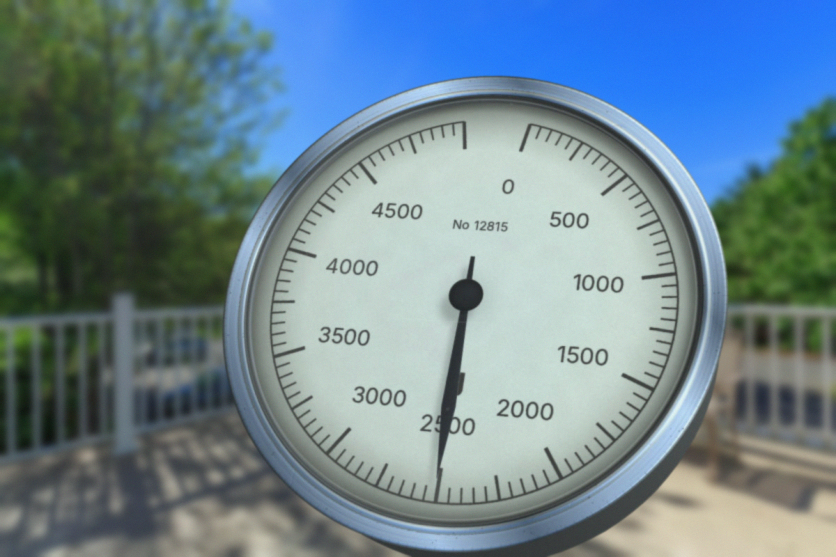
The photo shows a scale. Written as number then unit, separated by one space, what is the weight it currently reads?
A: 2500 g
